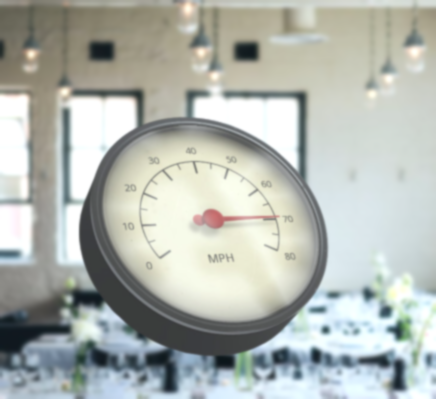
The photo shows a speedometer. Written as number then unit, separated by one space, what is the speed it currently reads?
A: 70 mph
